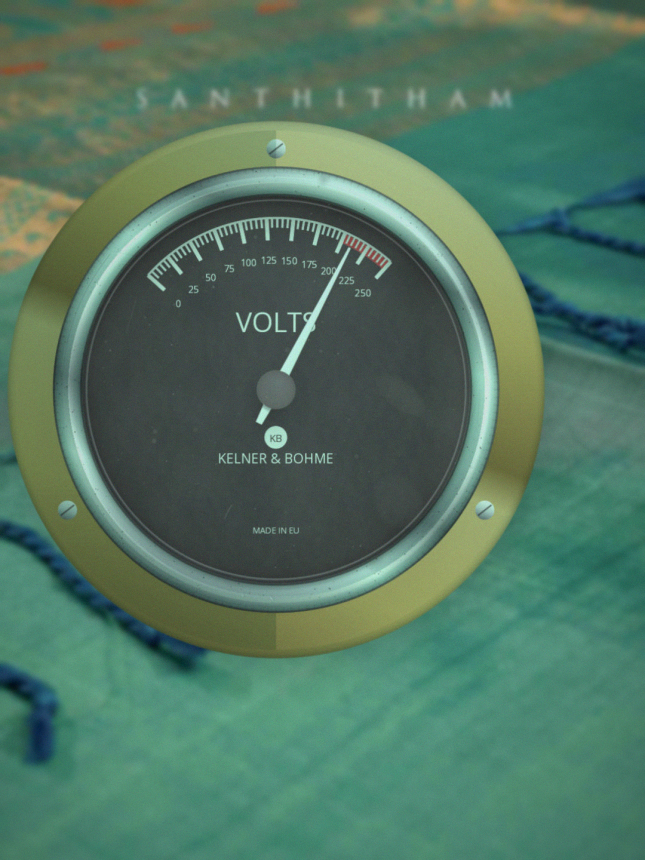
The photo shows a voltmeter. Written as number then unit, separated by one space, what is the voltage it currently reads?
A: 210 V
